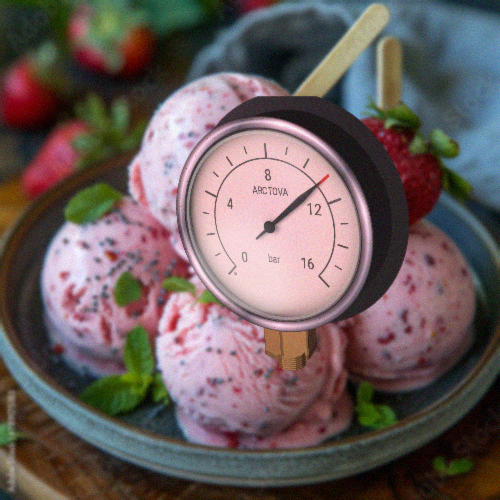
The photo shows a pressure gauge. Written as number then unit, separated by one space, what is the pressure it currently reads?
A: 11 bar
